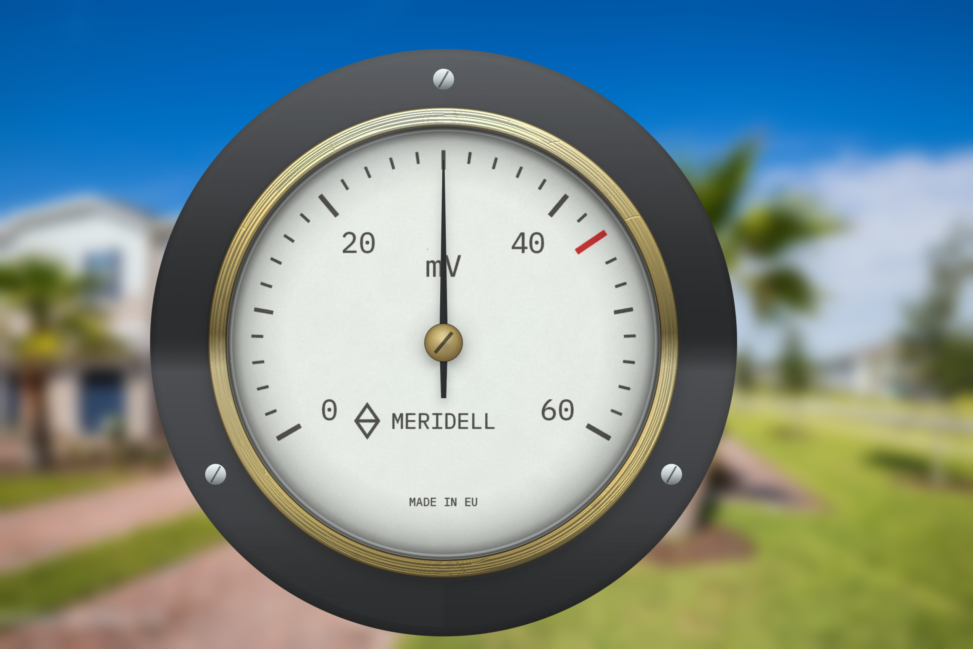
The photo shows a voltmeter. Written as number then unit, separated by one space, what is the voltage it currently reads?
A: 30 mV
